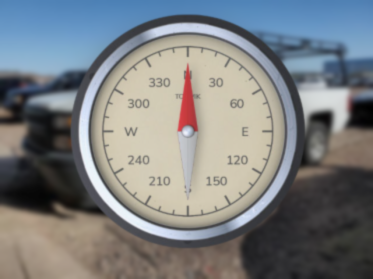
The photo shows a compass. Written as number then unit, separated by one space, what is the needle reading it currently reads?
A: 0 °
